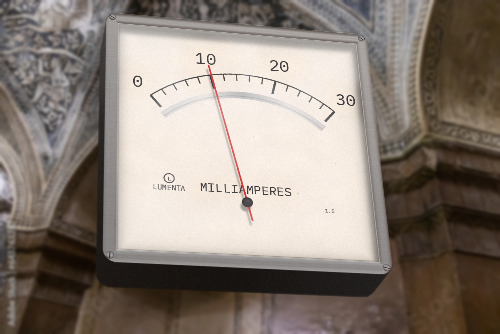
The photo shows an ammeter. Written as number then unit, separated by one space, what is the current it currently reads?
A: 10 mA
